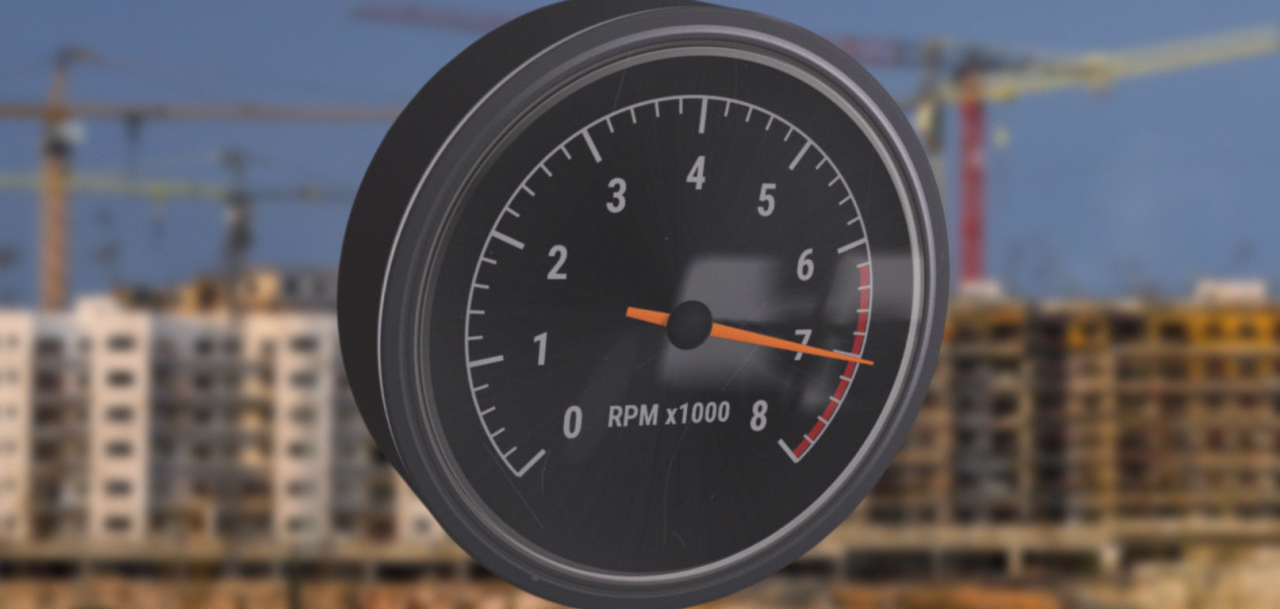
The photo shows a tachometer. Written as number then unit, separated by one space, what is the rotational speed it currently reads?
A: 7000 rpm
